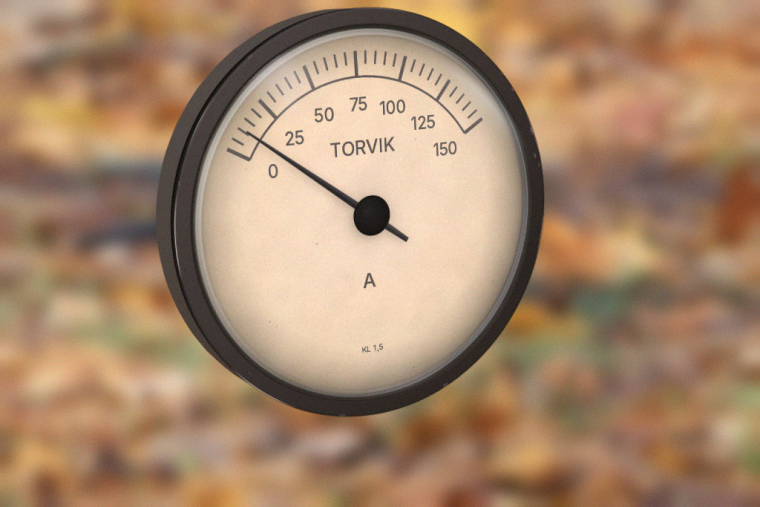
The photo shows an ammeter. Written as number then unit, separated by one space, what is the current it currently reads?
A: 10 A
